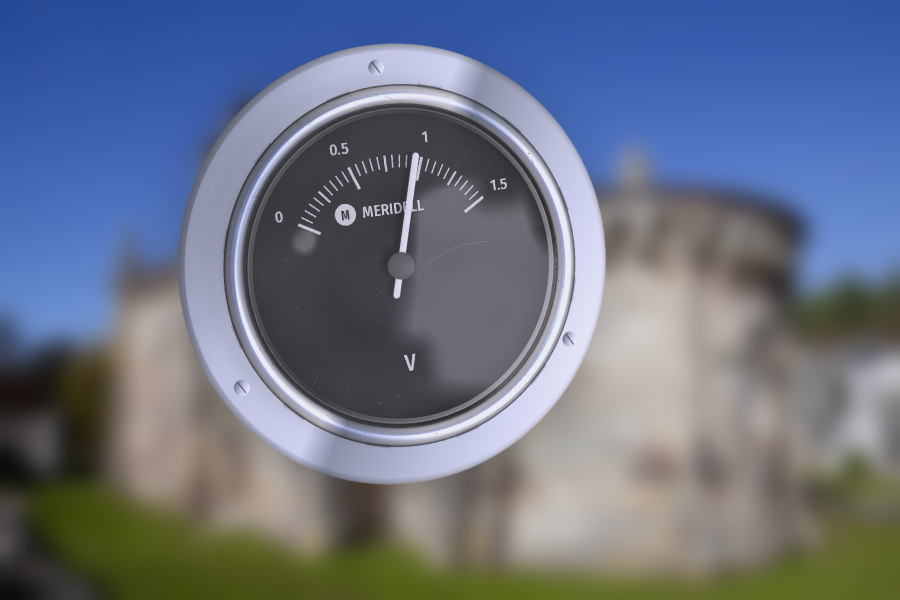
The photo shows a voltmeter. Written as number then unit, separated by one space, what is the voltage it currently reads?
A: 0.95 V
